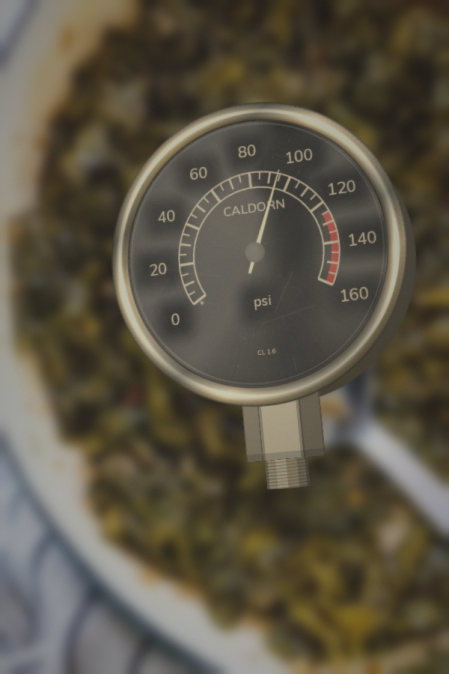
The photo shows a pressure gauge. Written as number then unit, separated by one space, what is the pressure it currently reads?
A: 95 psi
